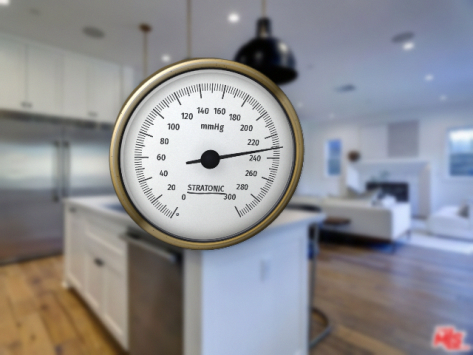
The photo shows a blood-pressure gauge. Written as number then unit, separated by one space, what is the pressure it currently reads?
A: 230 mmHg
